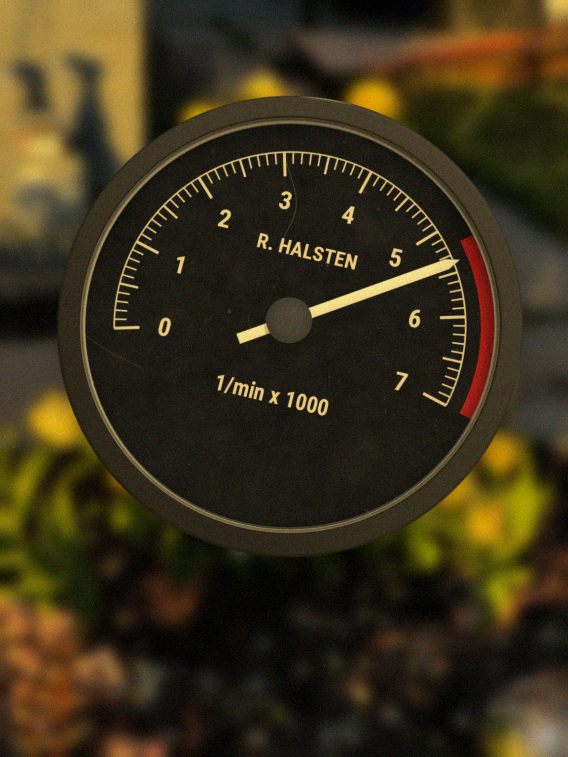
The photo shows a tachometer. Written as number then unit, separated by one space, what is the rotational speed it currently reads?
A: 5400 rpm
